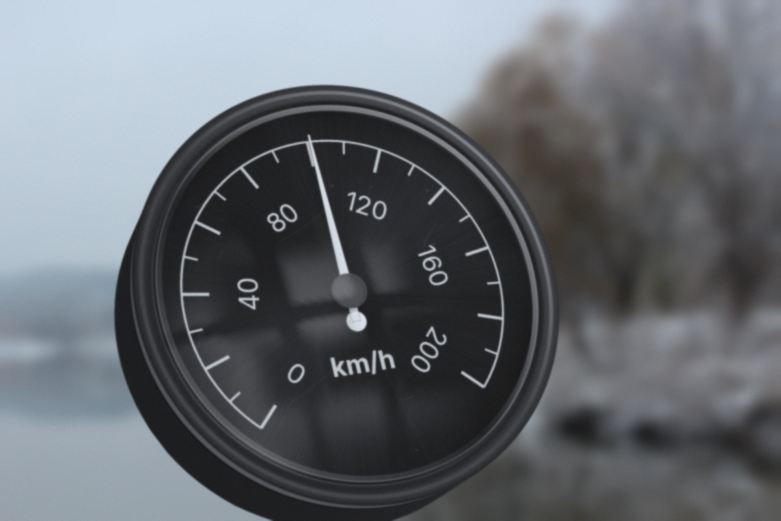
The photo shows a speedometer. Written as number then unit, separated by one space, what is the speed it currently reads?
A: 100 km/h
